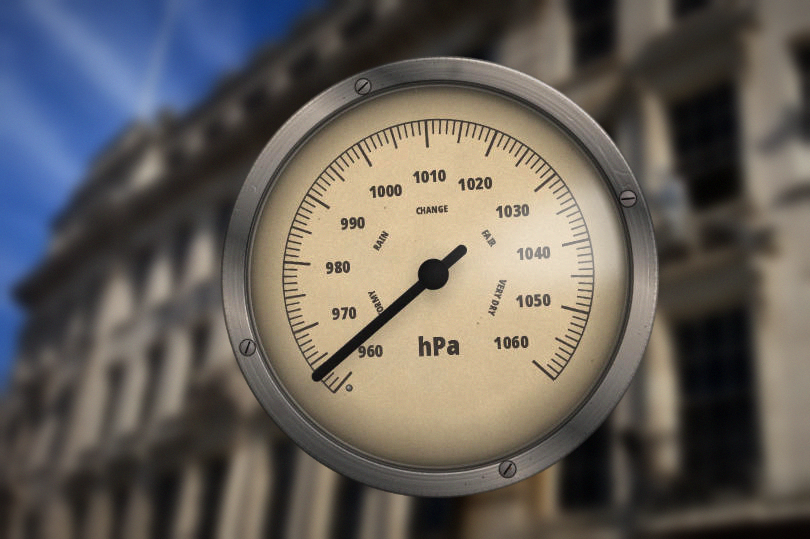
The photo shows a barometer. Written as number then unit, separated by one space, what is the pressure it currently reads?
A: 963 hPa
